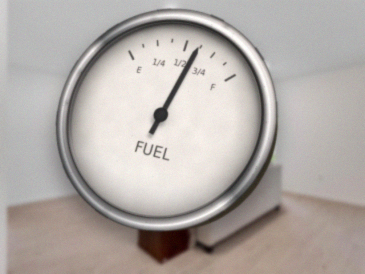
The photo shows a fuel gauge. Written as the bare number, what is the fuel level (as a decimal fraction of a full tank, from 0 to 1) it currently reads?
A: 0.625
